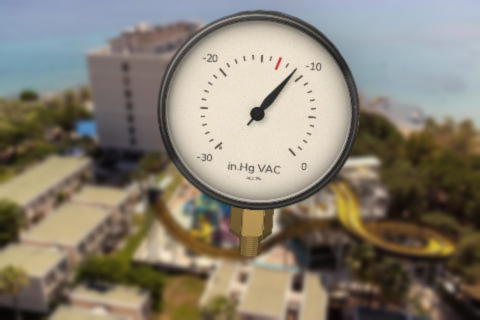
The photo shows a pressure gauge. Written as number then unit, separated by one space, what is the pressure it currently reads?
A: -11 inHg
